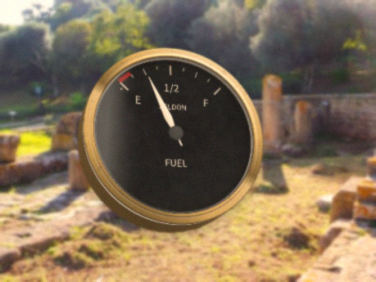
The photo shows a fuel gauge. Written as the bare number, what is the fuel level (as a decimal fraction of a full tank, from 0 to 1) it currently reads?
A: 0.25
